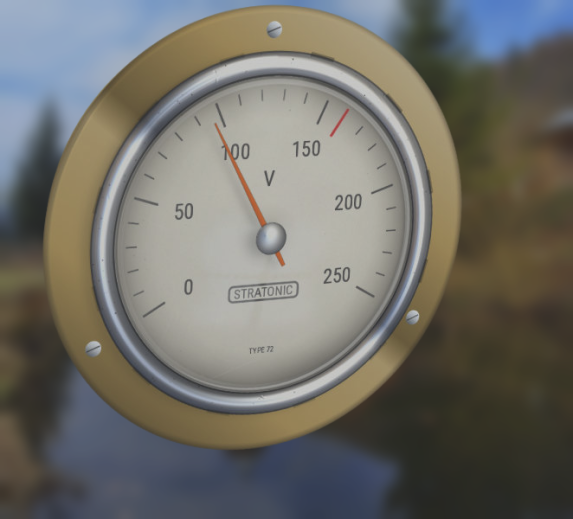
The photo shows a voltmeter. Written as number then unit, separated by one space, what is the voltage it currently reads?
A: 95 V
